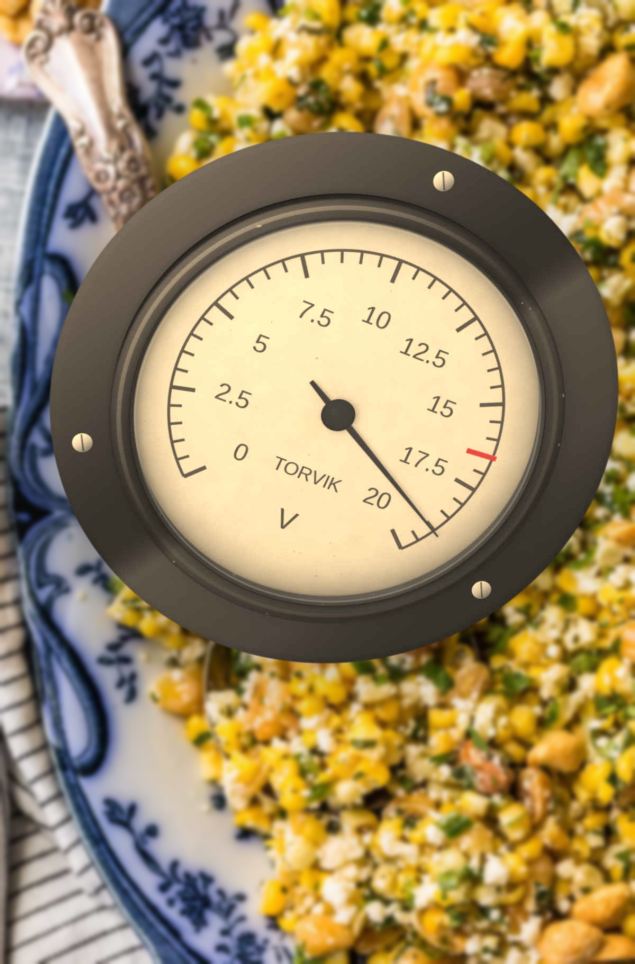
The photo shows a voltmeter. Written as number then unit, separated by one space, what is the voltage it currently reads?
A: 19 V
